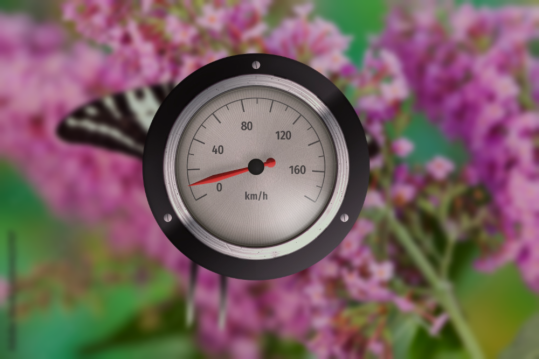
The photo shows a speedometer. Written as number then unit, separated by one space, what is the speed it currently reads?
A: 10 km/h
